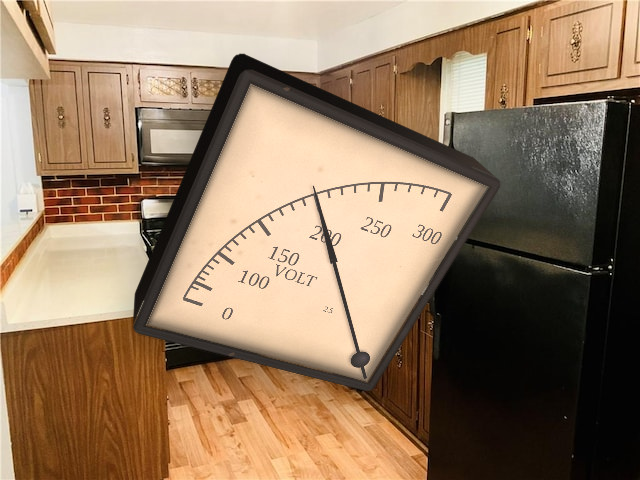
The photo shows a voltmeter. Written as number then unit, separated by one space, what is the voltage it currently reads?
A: 200 V
